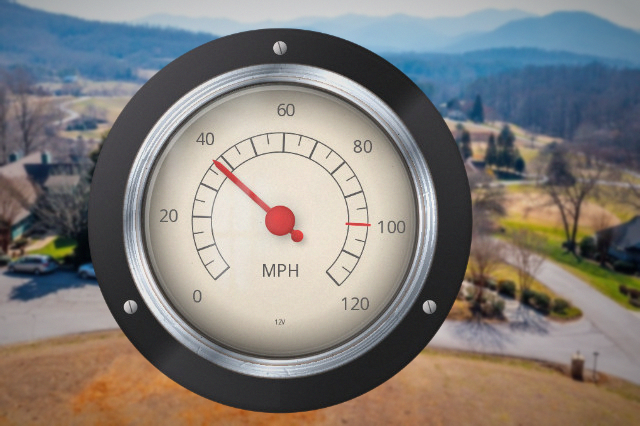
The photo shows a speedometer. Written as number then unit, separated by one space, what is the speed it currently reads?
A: 37.5 mph
